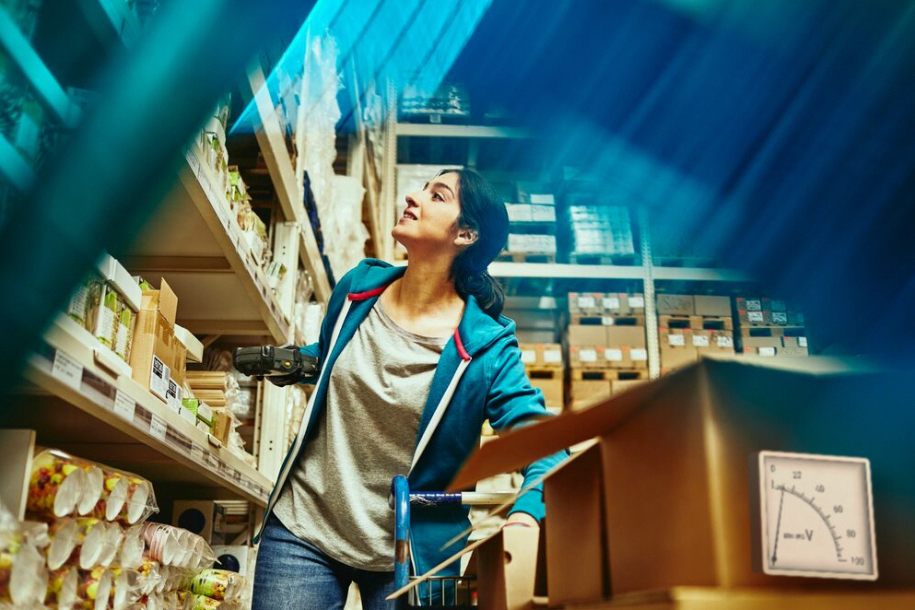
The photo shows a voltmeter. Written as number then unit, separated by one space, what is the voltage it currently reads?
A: 10 V
